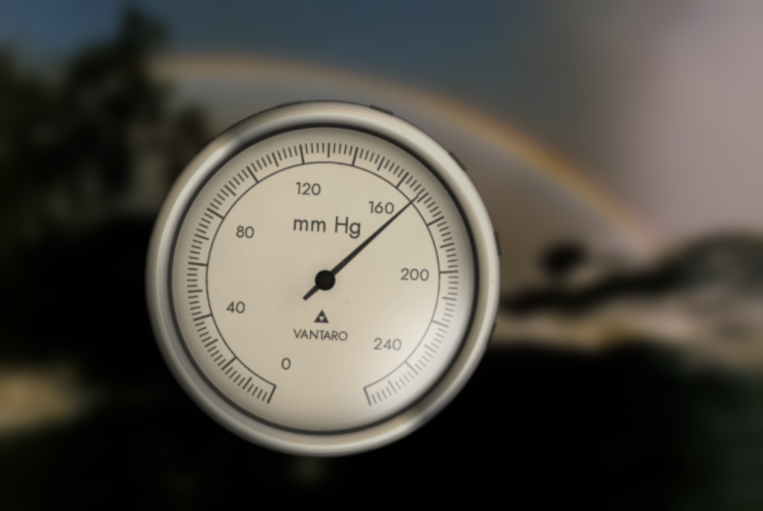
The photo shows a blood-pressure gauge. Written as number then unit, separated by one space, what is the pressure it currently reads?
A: 168 mmHg
